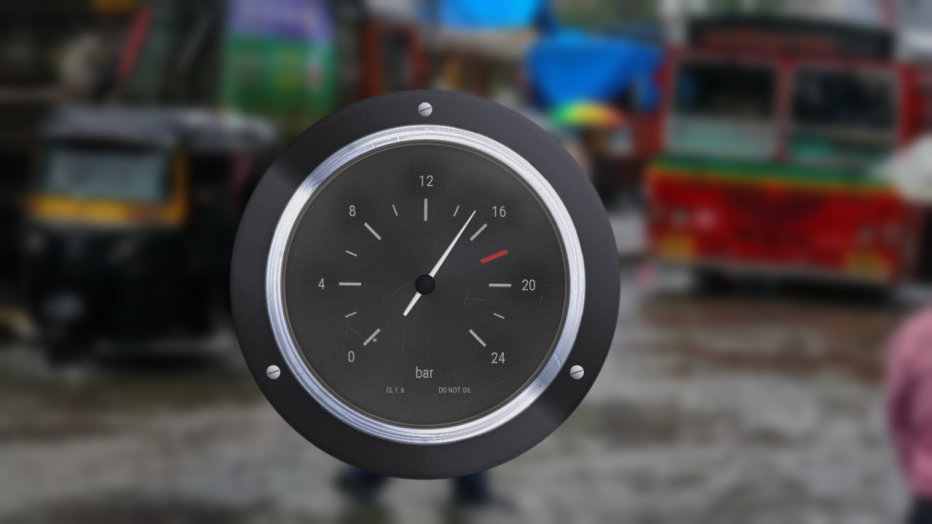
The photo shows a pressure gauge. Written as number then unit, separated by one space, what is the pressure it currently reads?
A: 15 bar
